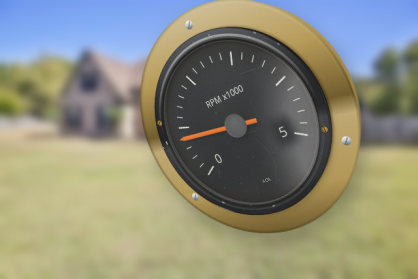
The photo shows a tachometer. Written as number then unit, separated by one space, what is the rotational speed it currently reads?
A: 800 rpm
